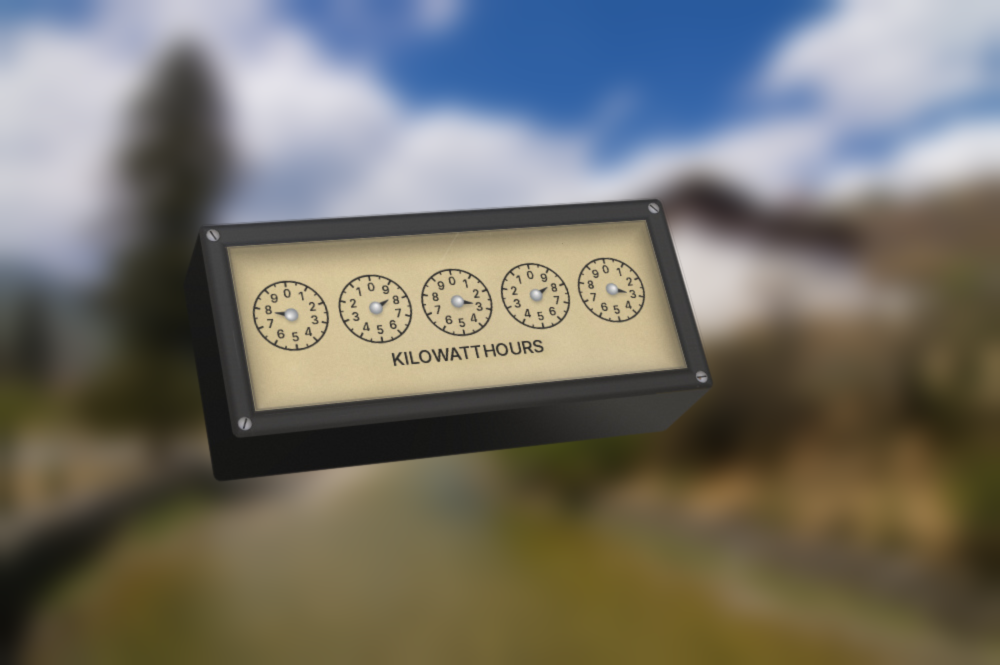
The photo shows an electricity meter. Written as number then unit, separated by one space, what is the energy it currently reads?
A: 78283 kWh
